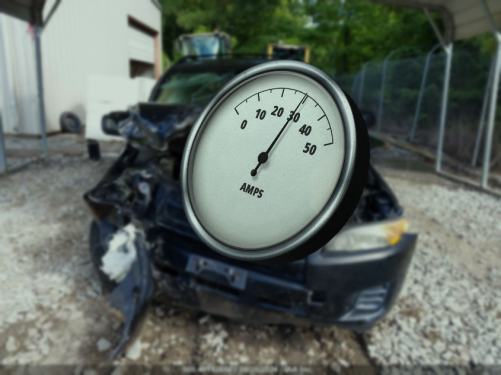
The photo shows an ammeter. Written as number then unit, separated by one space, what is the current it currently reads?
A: 30 A
